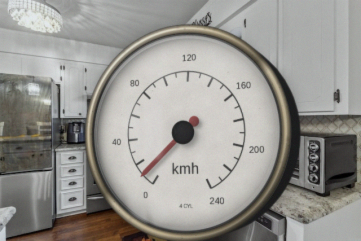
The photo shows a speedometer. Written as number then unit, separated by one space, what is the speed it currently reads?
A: 10 km/h
